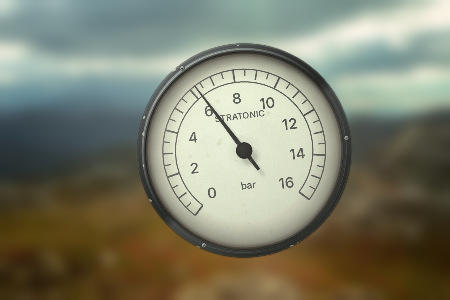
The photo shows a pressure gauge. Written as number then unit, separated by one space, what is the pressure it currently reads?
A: 6.25 bar
